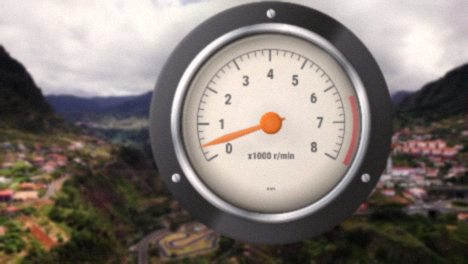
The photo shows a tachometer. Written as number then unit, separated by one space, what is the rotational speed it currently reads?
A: 400 rpm
